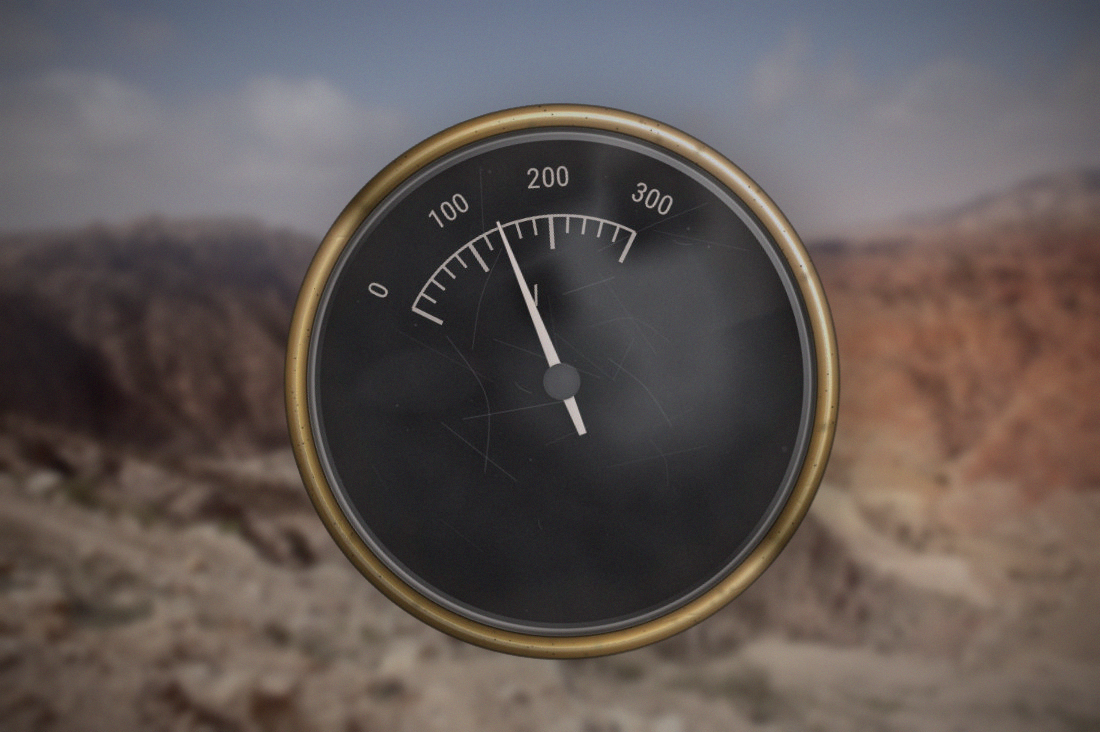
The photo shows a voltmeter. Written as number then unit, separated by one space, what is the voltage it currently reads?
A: 140 V
